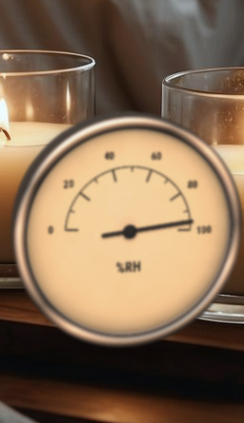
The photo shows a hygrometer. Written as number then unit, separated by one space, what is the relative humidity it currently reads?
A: 95 %
